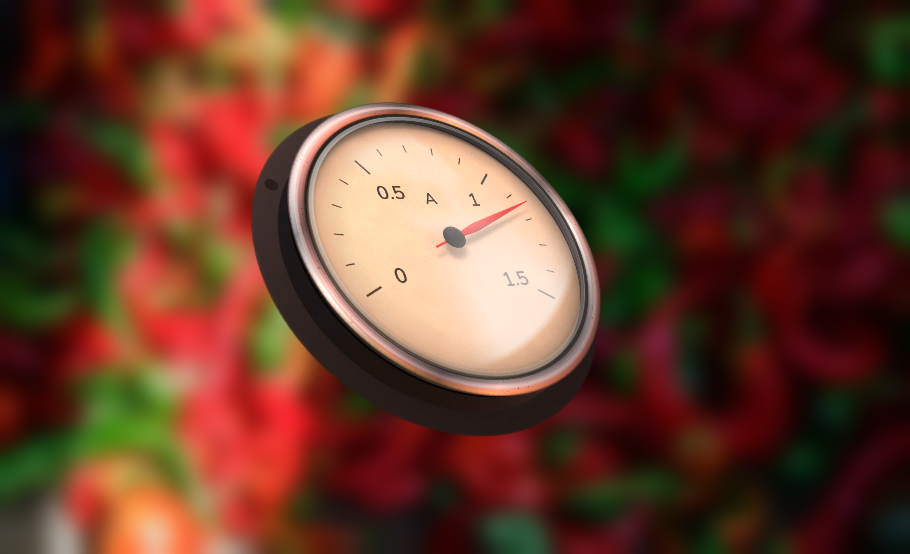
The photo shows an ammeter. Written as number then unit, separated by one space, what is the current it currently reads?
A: 1.15 A
